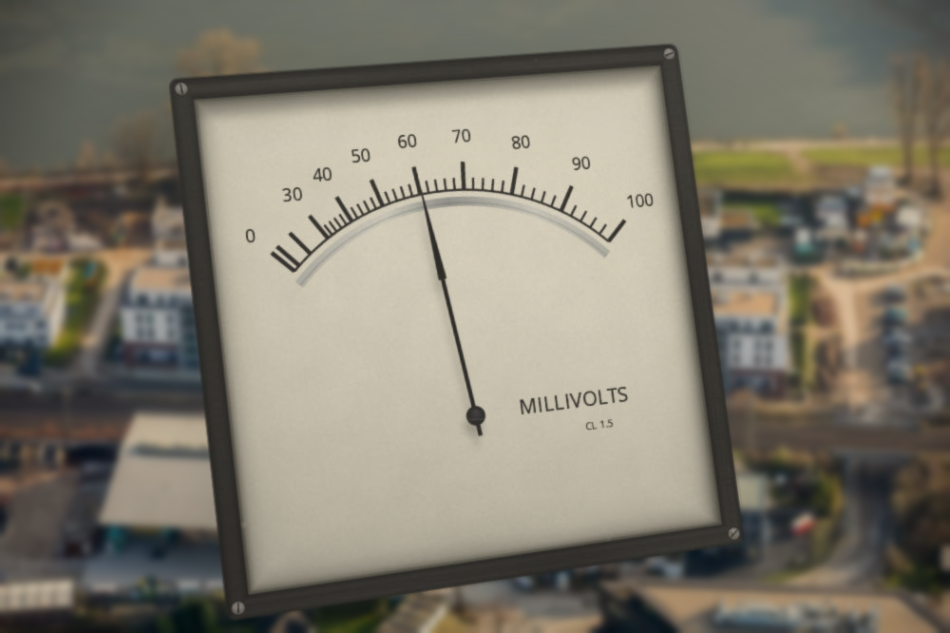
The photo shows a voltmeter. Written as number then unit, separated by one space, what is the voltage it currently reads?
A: 60 mV
